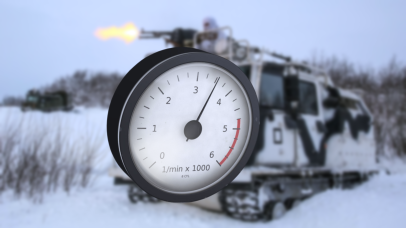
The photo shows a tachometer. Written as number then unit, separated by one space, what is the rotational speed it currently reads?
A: 3500 rpm
